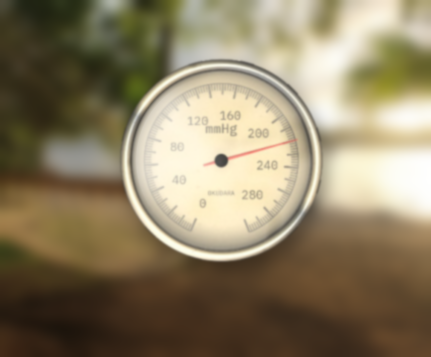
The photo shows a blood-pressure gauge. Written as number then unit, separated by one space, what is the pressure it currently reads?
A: 220 mmHg
